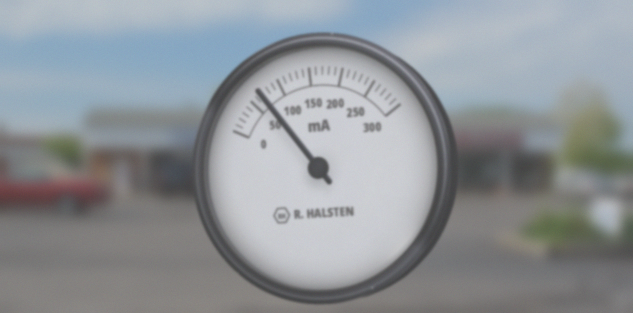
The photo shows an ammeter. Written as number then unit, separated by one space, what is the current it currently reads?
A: 70 mA
